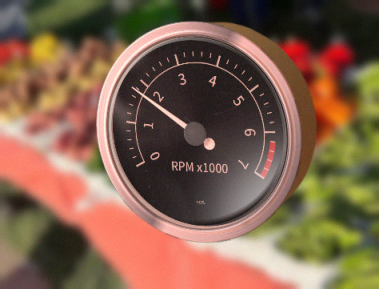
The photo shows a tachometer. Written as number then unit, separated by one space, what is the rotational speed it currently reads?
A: 1800 rpm
